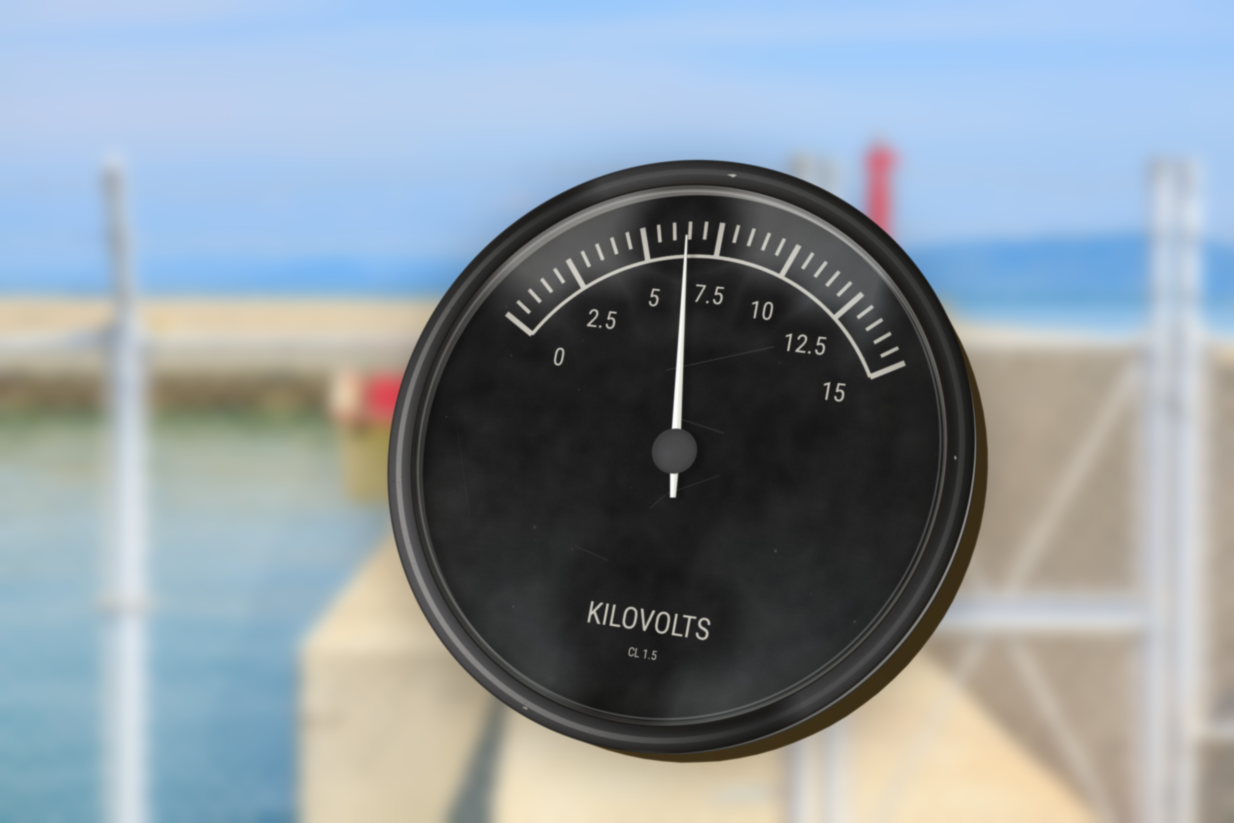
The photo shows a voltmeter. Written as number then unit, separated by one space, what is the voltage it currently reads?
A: 6.5 kV
